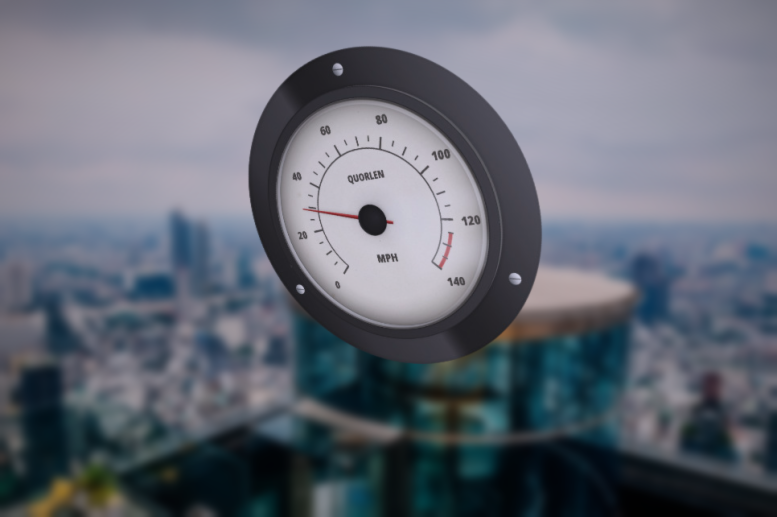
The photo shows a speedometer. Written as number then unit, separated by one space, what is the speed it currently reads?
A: 30 mph
